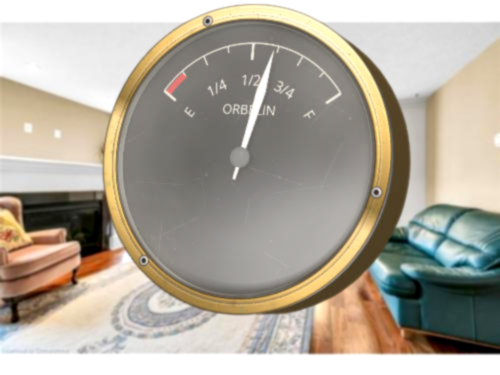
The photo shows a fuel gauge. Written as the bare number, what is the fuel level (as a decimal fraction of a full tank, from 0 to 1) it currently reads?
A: 0.625
